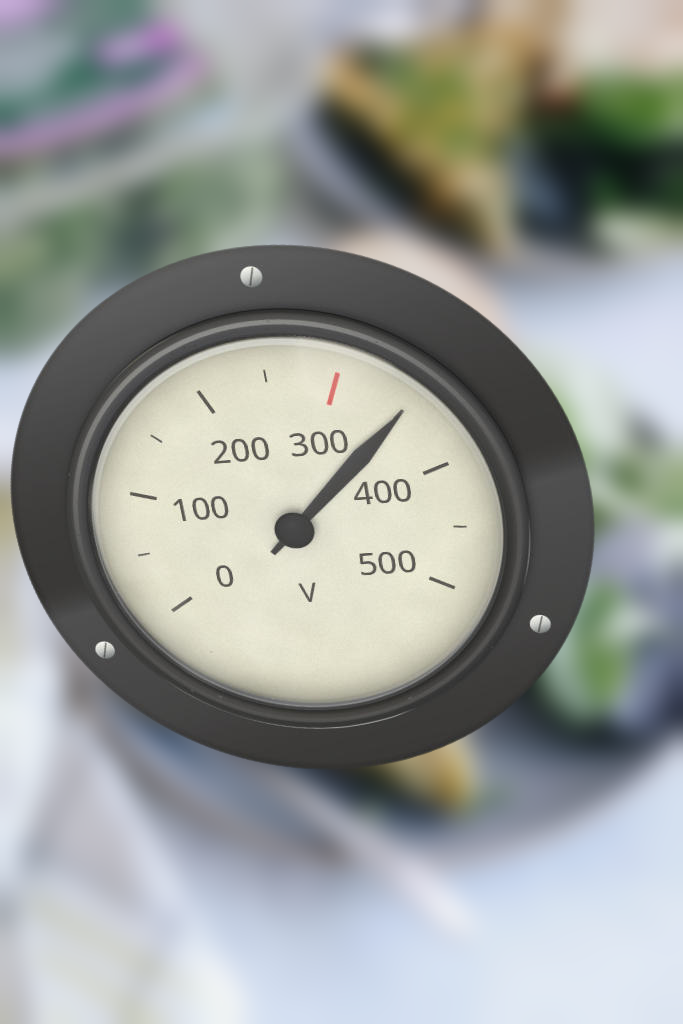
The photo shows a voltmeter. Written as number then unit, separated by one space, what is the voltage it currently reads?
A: 350 V
